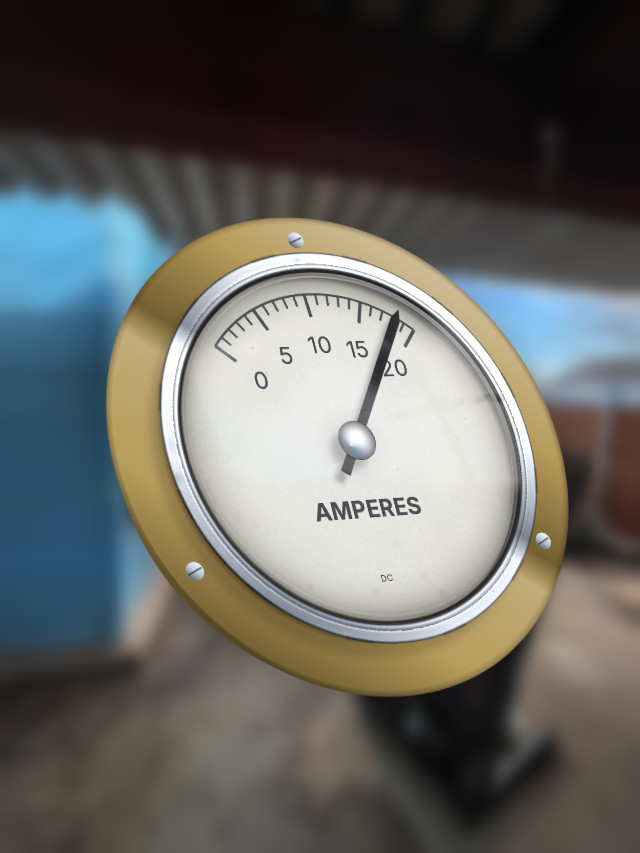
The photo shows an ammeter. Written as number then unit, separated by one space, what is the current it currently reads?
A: 18 A
